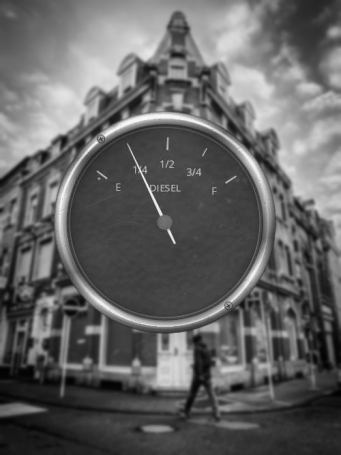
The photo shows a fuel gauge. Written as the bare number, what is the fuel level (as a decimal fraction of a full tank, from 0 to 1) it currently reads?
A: 0.25
